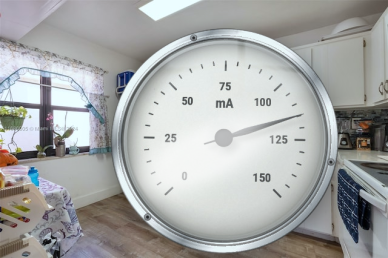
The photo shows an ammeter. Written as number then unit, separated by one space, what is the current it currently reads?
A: 115 mA
